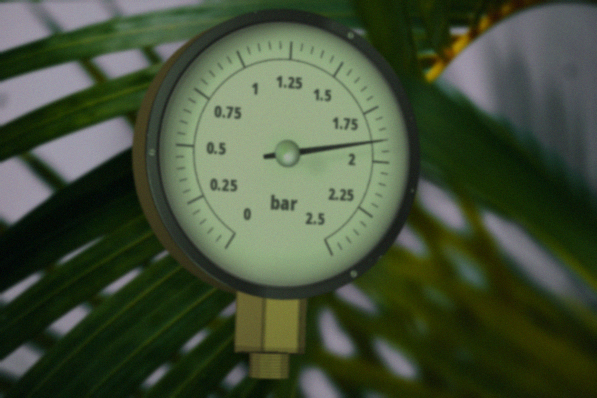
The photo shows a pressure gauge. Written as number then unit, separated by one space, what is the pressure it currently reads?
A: 1.9 bar
